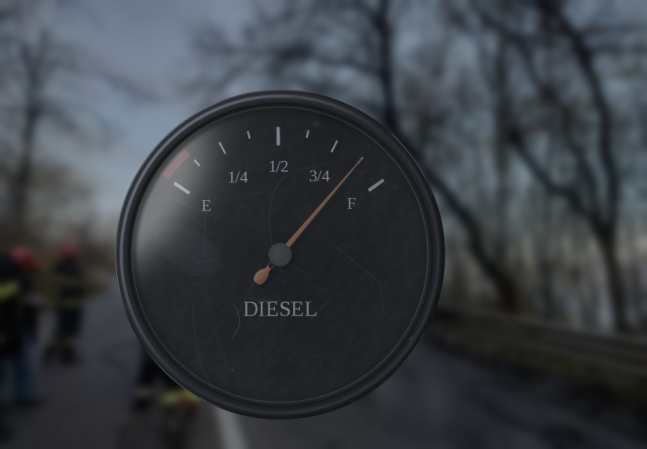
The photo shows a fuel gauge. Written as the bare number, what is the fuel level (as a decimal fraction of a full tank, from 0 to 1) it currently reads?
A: 0.875
